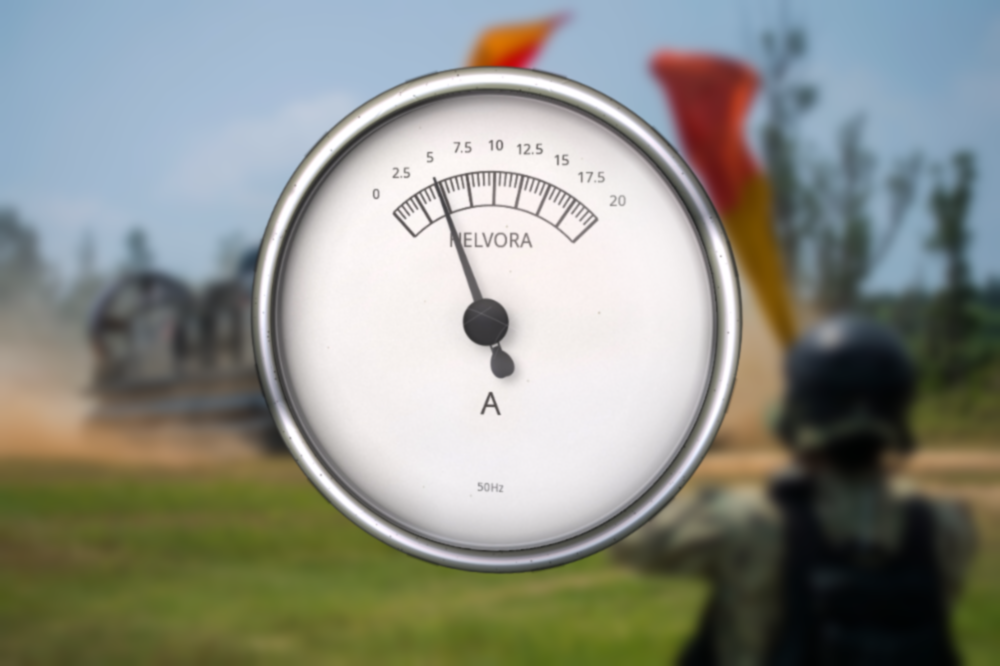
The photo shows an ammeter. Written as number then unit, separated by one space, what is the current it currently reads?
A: 5 A
